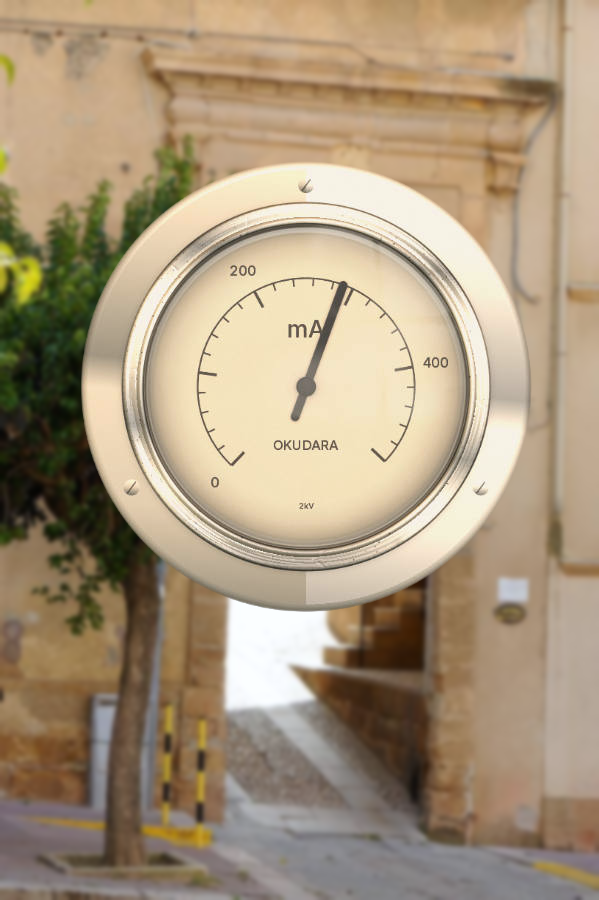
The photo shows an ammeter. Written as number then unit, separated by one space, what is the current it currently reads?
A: 290 mA
